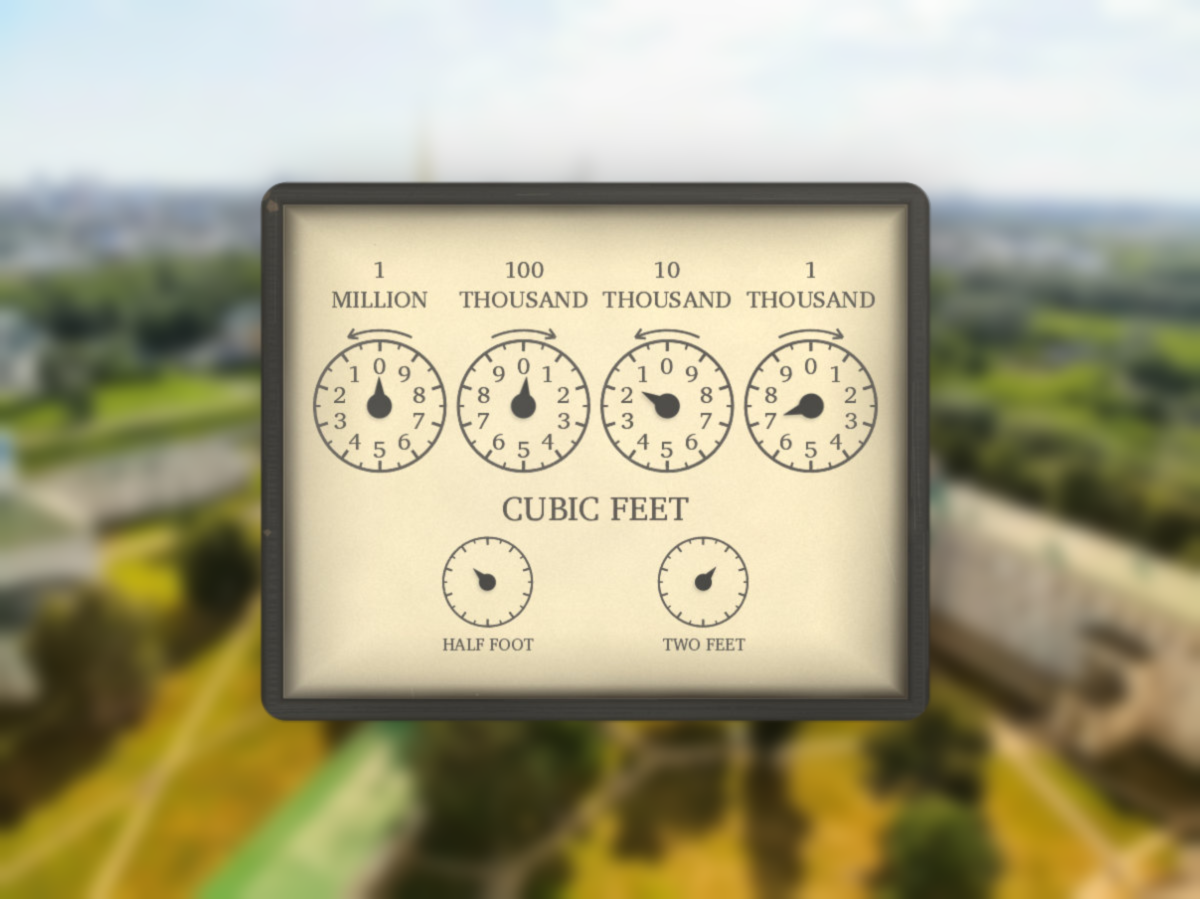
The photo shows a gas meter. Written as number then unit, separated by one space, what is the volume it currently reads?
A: 1700 ft³
